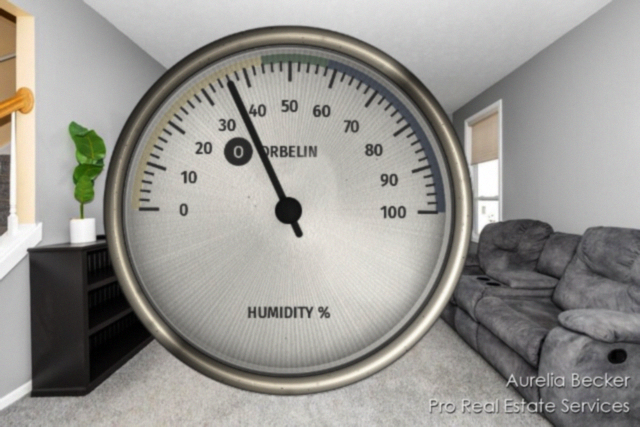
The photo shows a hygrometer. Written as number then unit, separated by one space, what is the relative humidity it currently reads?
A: 36 %
